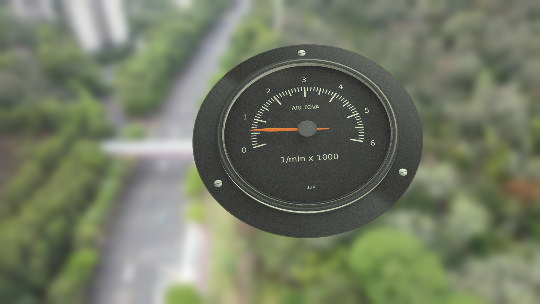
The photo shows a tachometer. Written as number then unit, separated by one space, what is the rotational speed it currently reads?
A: 500 rpm
